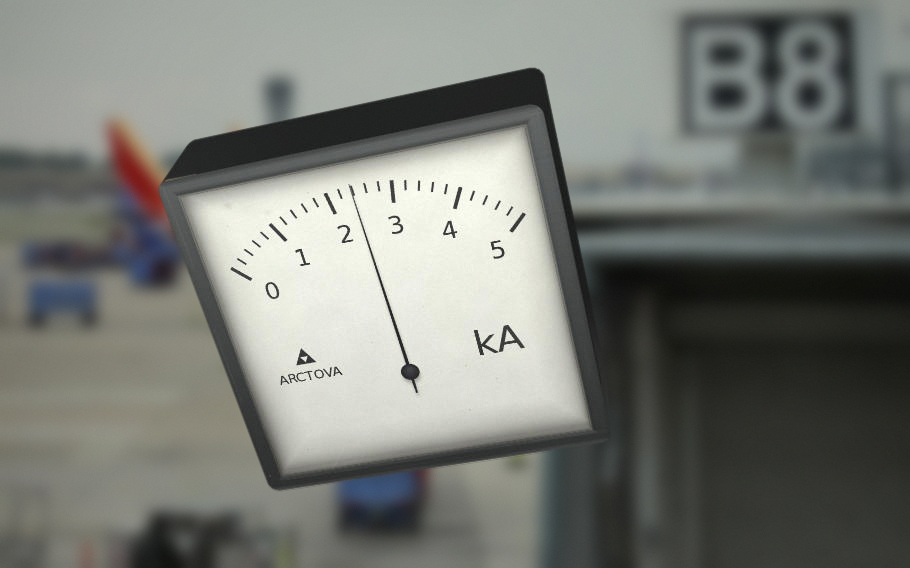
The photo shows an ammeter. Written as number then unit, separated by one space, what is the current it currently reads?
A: 2.4 kA
